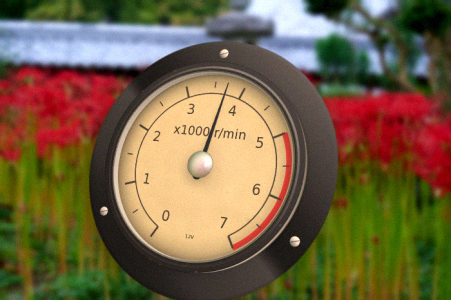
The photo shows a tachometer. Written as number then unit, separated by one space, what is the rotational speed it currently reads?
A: 3750 rpm
